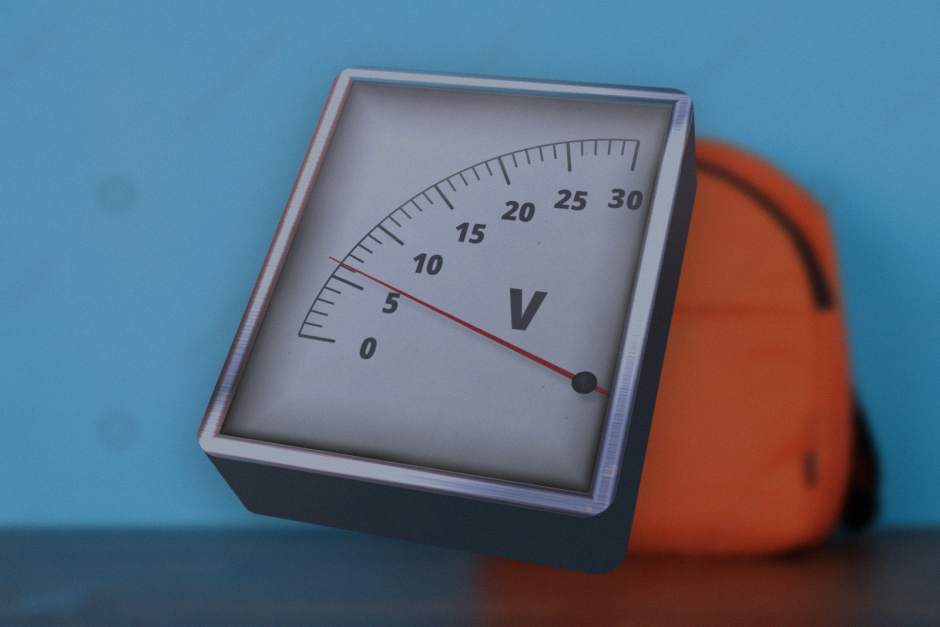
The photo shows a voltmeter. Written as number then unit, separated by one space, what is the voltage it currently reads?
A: 6 V
